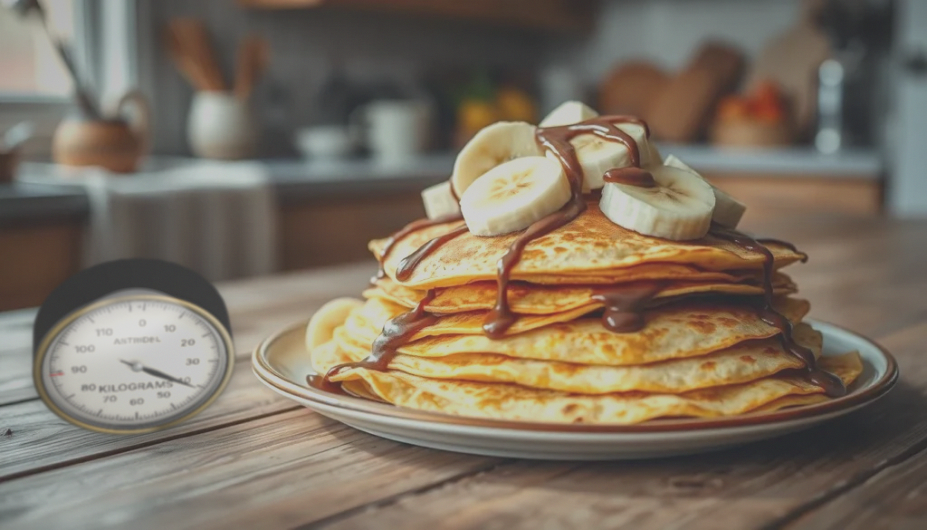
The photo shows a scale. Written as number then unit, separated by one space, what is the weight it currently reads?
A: 40 kg
